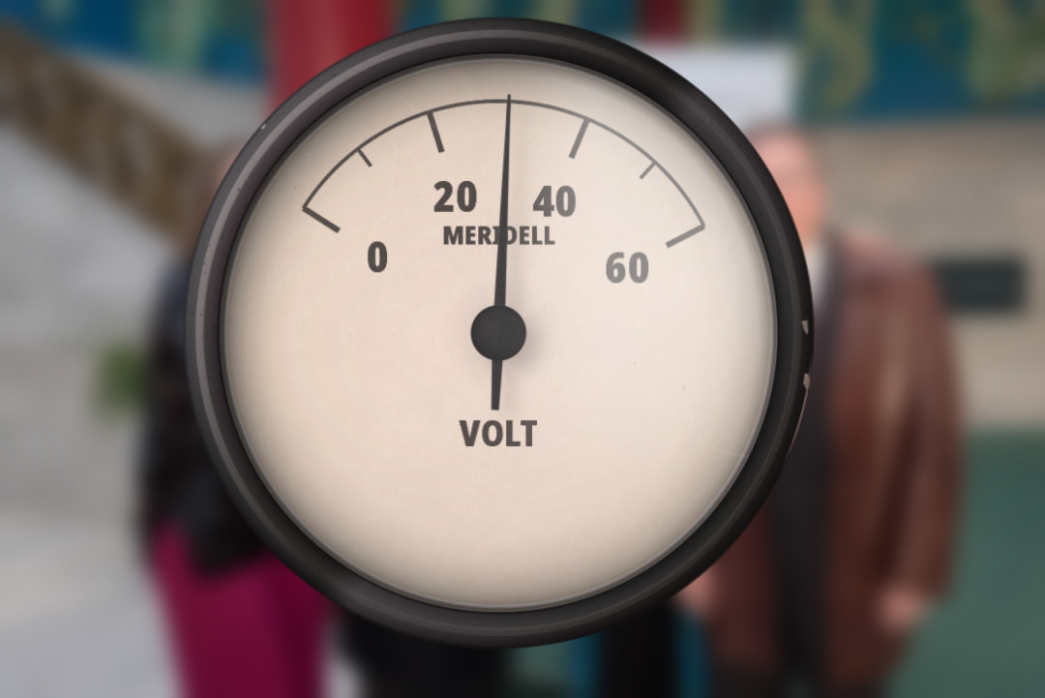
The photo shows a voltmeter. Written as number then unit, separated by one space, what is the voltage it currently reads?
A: 30 V
